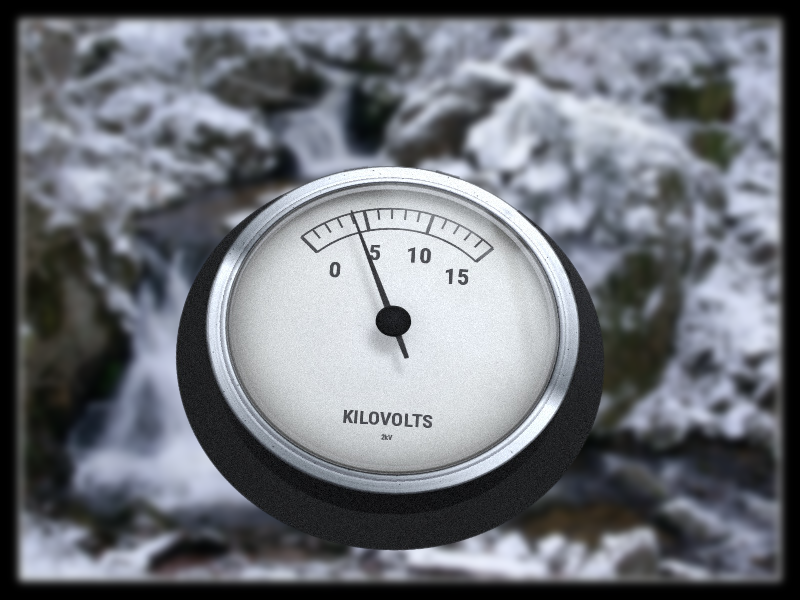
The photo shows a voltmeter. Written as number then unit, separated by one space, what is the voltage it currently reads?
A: 4 kV
